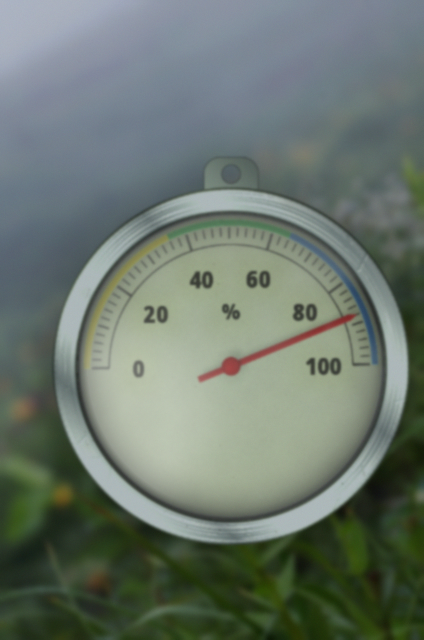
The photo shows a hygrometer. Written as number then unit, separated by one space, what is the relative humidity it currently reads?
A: 88 %
